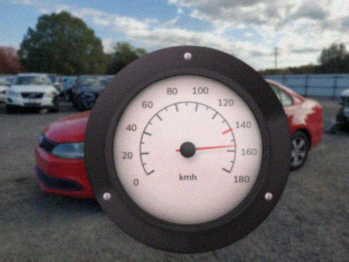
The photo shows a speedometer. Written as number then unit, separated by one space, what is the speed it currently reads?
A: 155 km/h
